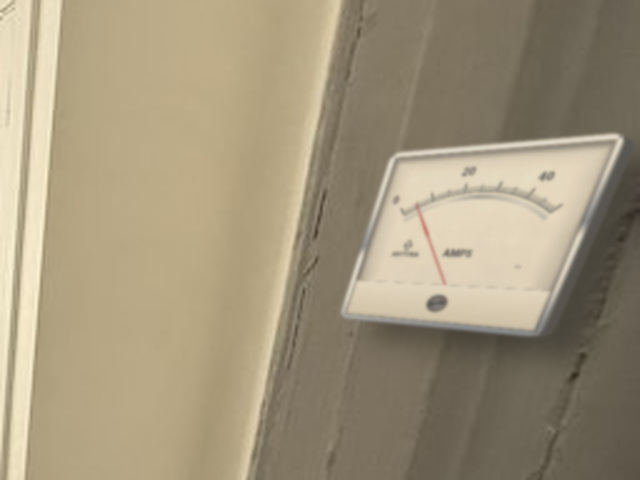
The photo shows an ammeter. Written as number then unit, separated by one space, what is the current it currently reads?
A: 5 A
